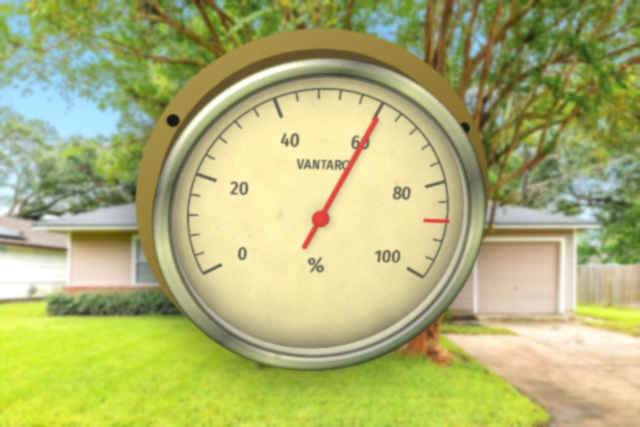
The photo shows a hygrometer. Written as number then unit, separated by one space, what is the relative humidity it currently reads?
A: 60 %
